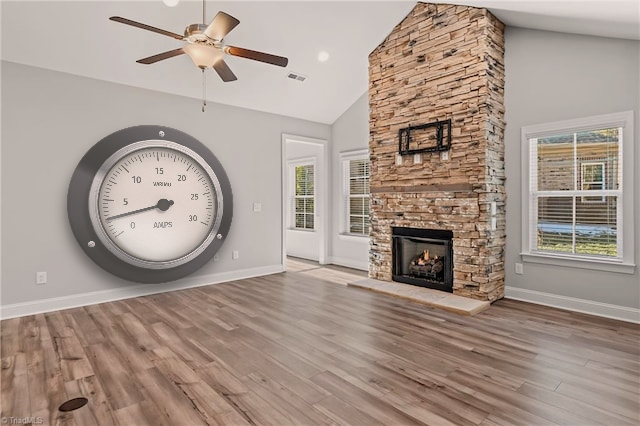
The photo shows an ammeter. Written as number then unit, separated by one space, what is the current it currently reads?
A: 2.5 A
